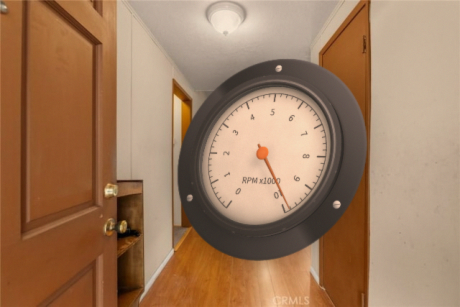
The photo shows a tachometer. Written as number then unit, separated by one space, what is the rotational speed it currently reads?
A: 9800 rpm
